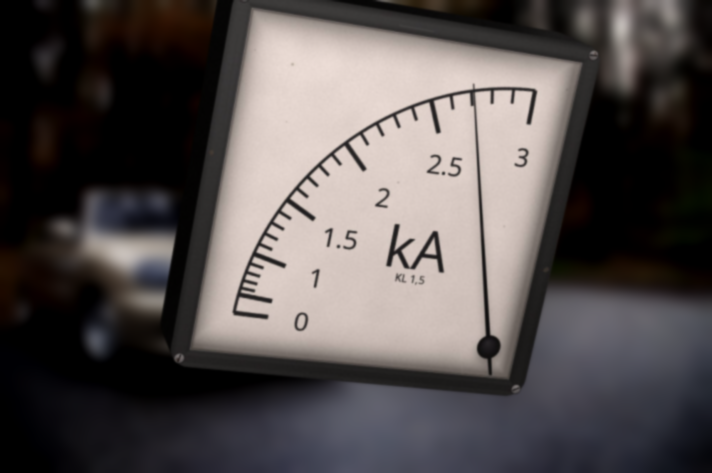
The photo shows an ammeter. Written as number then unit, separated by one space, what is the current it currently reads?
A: 2.7 kA
